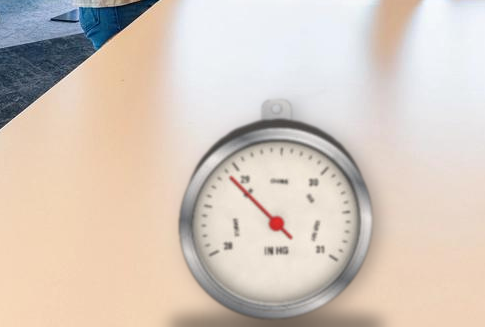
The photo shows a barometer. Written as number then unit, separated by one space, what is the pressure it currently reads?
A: 28.9 inHg
